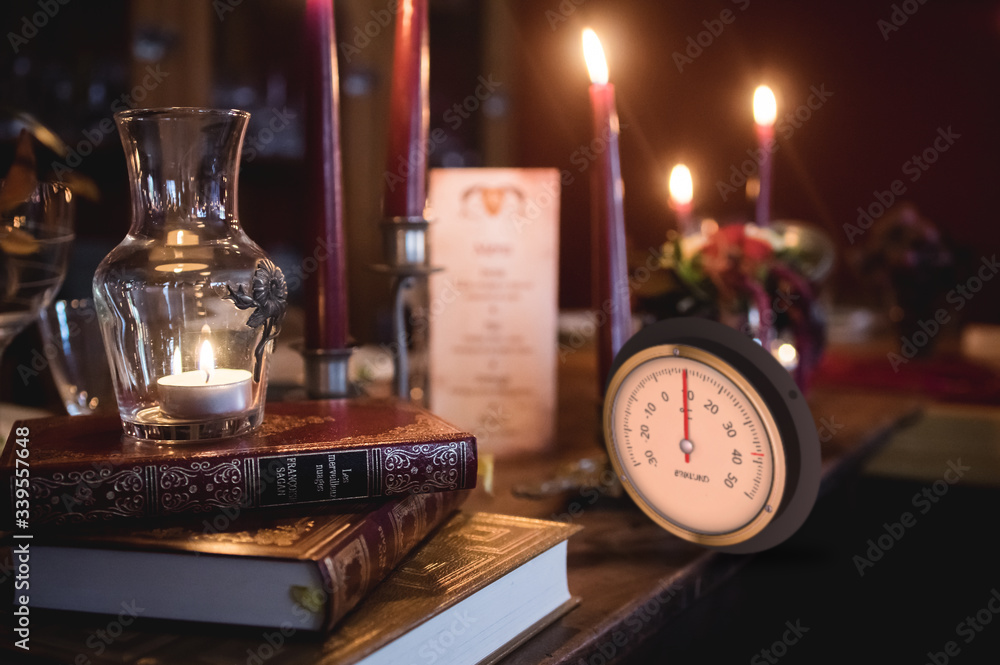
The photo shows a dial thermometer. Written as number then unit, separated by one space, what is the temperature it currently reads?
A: 10 °C
